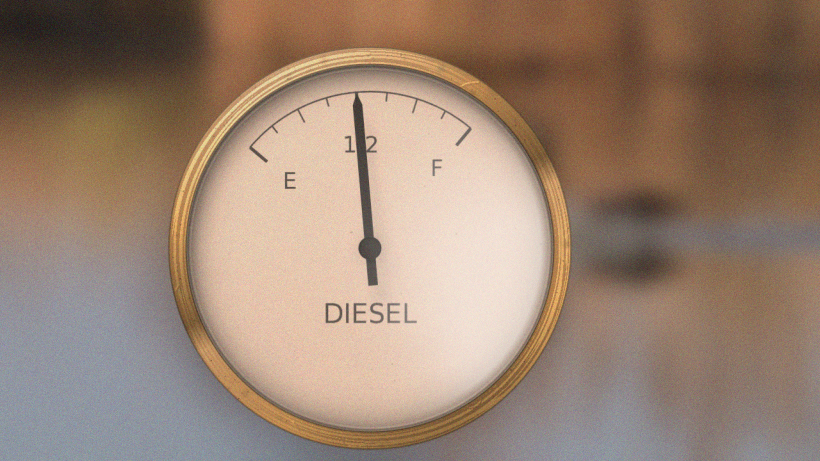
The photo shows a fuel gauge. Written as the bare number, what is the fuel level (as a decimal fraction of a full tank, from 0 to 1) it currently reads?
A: 0.5
